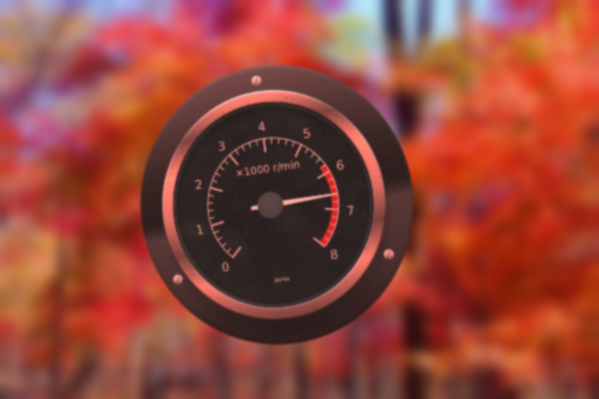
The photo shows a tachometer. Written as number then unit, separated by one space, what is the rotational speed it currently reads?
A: 6600 rpm
